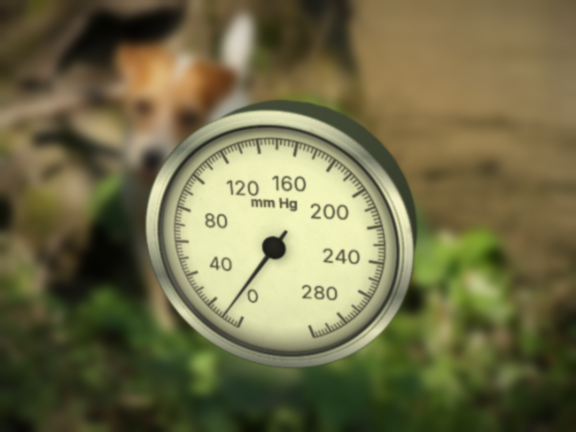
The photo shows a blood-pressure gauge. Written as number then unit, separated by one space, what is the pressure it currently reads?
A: 10 mmHg
